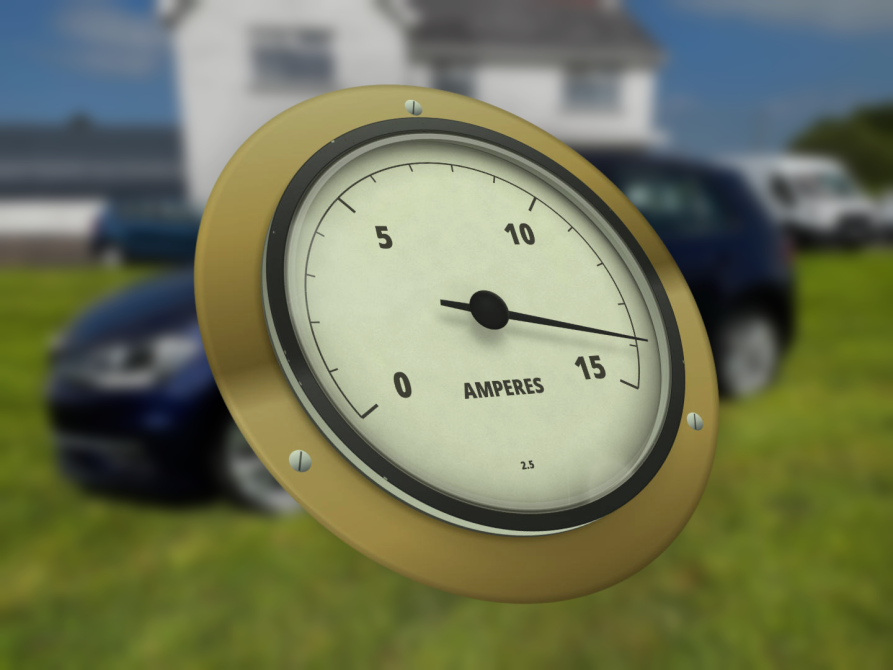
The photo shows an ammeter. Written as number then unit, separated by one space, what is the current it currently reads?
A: 14 A
